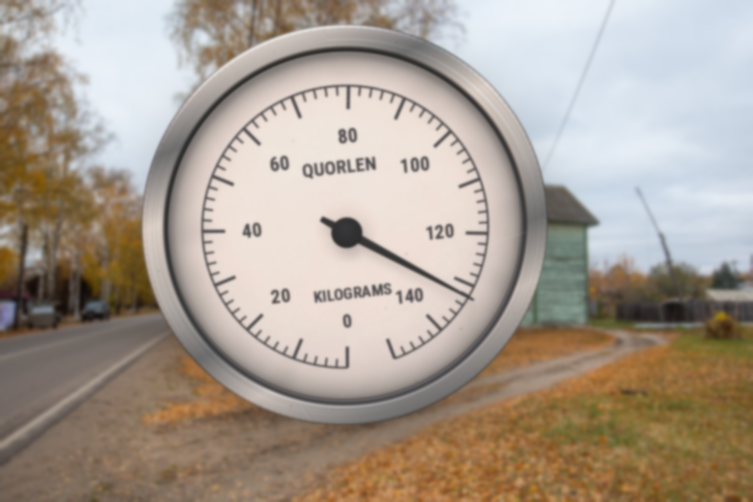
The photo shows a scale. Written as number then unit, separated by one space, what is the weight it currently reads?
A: 132 kg
